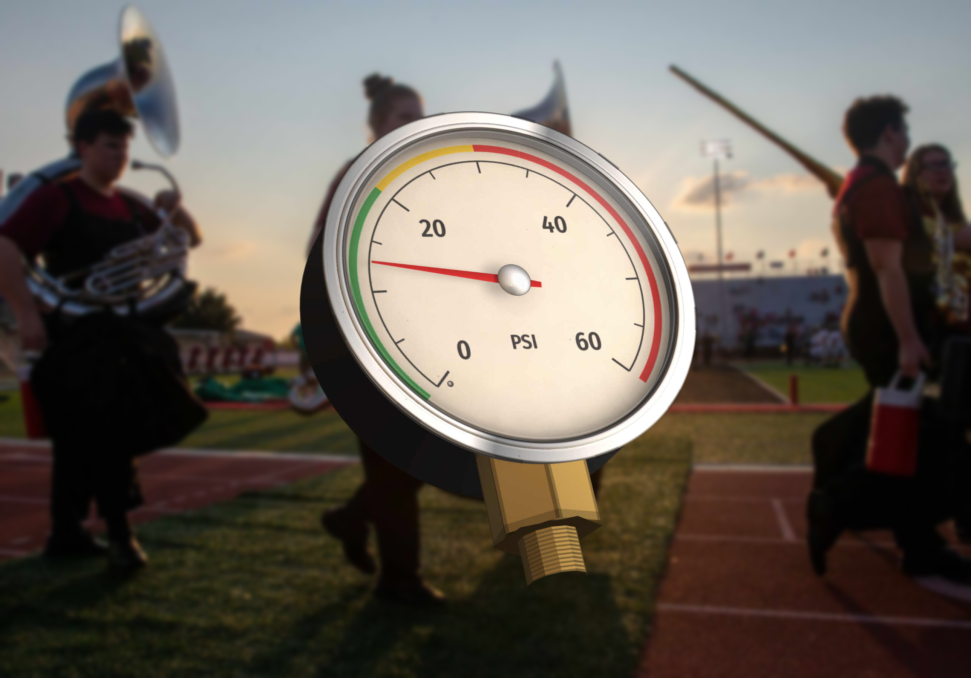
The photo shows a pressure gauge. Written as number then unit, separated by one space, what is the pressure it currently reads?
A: 12.5 psi
